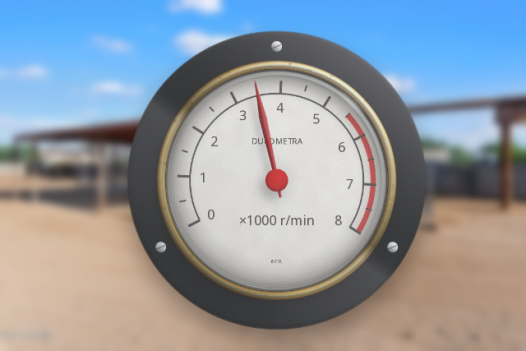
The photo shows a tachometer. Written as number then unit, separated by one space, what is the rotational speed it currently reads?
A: 3500 rpm
